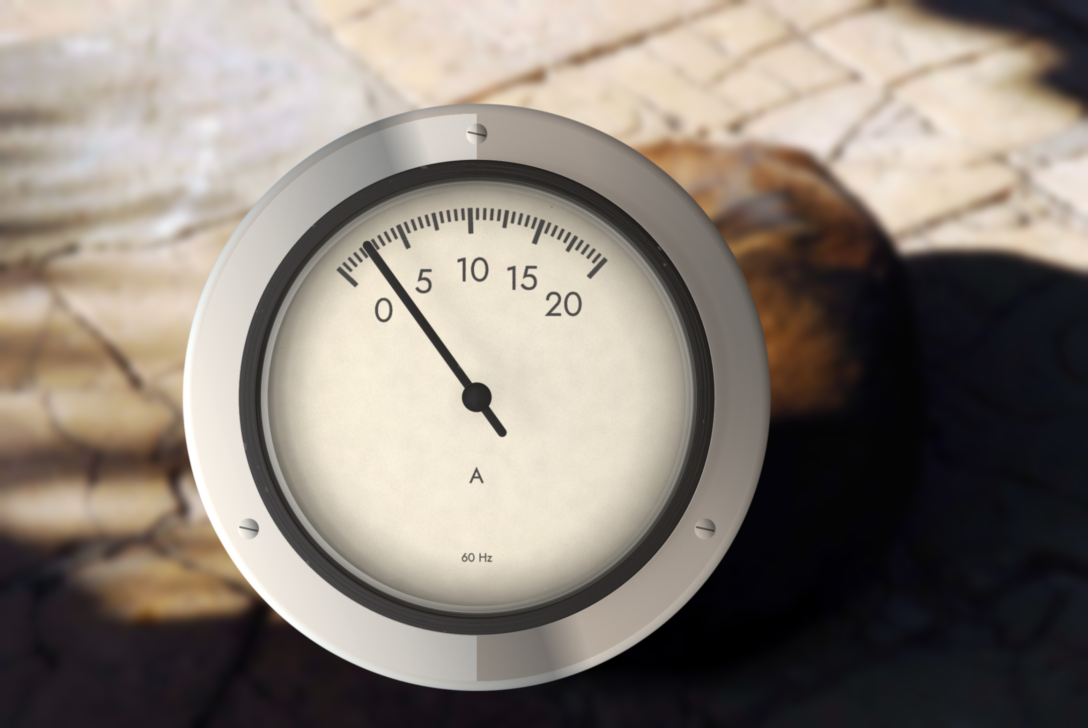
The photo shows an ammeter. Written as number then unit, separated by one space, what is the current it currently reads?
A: 2.5 A
